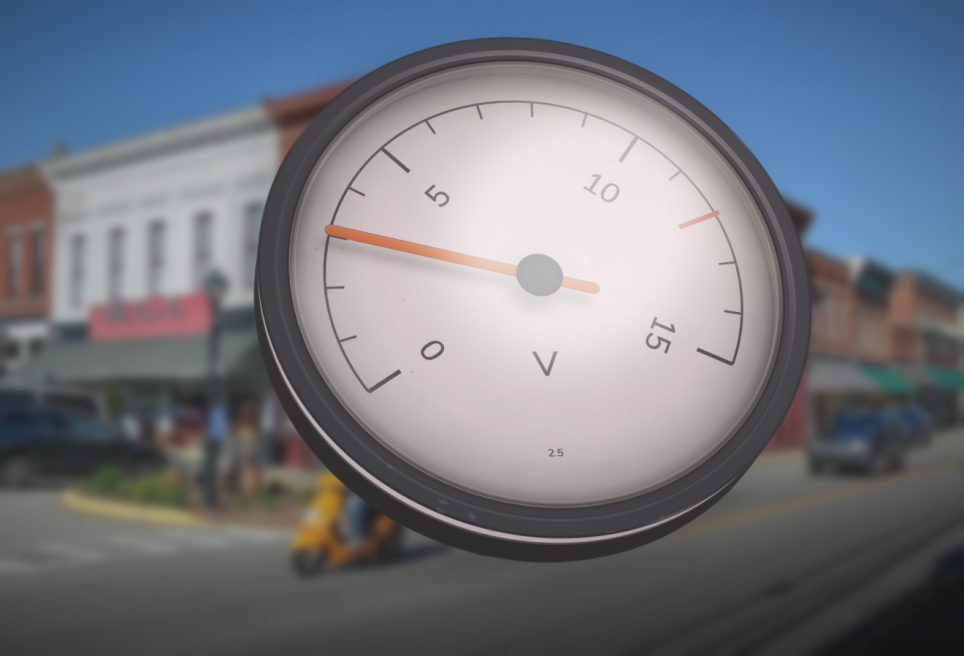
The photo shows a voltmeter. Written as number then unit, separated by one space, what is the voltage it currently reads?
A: 3 V
